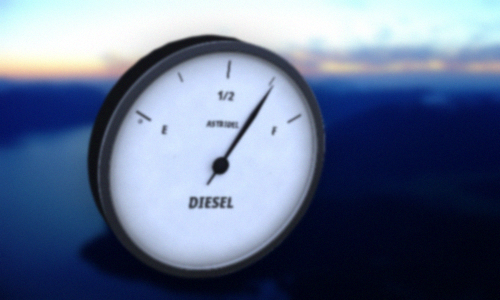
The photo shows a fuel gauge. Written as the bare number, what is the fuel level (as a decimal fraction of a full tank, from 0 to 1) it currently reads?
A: 0.75
